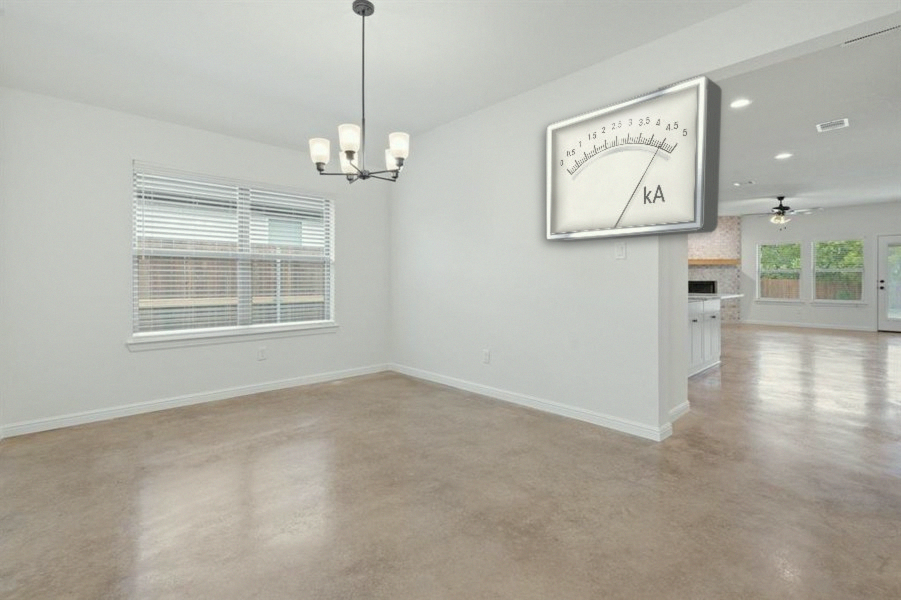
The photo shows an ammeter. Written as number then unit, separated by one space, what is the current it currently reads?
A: 4.5 kA
